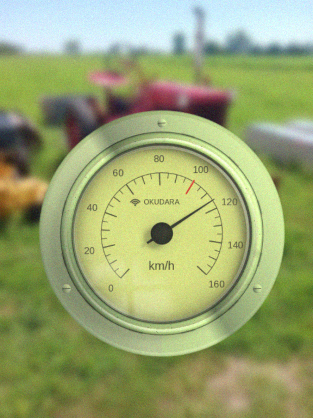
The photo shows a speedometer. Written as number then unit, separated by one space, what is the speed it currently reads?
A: 115 km/h
